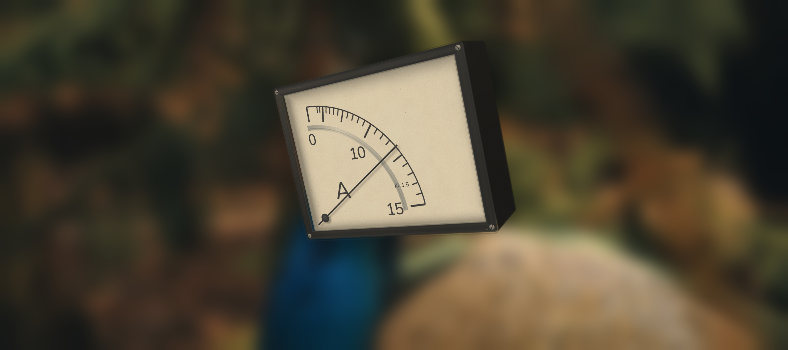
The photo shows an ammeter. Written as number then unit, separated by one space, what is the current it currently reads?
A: 12 A
